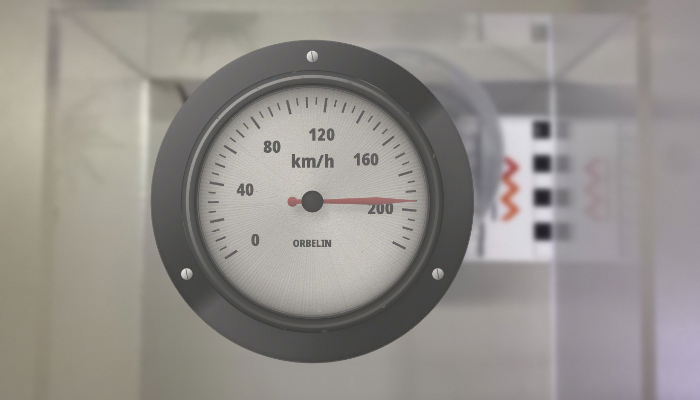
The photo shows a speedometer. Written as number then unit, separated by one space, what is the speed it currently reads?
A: 195 km/h
